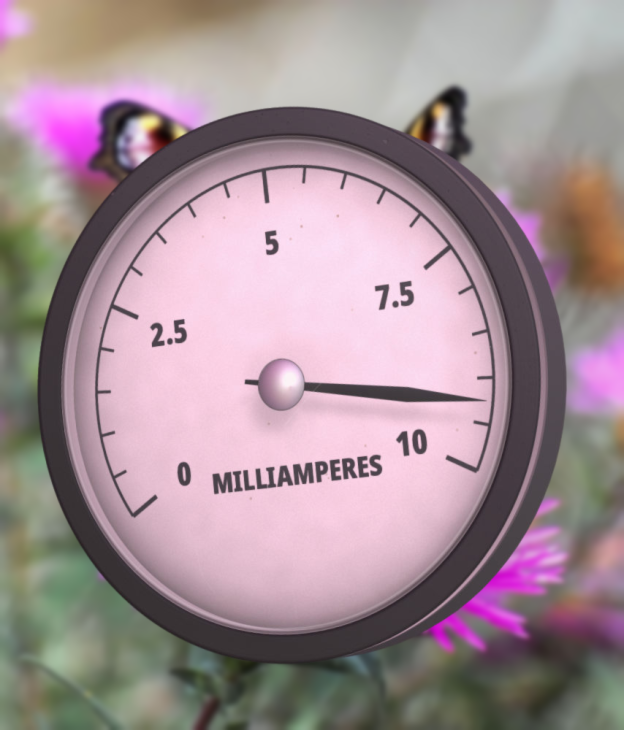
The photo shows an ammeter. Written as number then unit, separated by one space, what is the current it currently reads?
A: 9.25 mA
